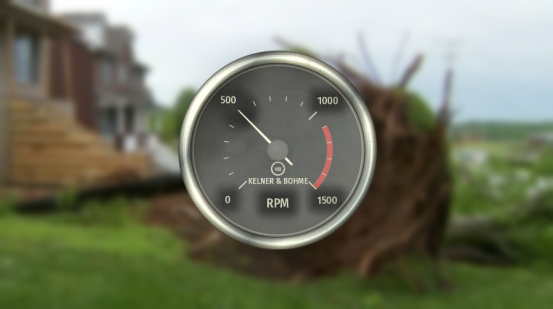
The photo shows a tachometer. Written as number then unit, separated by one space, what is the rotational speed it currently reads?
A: 500 rpm
